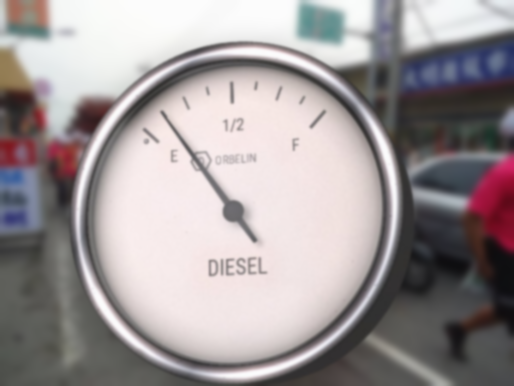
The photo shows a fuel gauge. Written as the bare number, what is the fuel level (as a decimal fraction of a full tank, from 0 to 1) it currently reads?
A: 0.125
